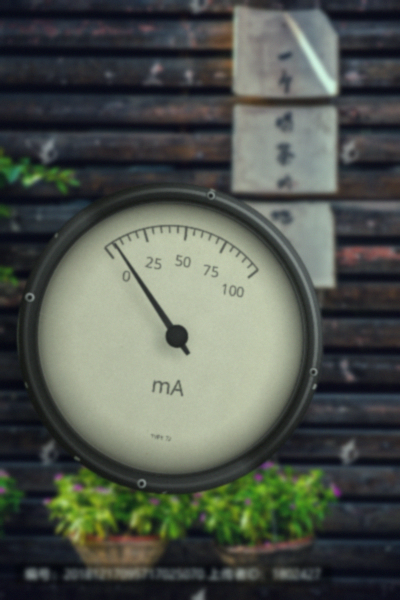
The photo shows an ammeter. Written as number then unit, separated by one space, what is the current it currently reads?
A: 5 mA
